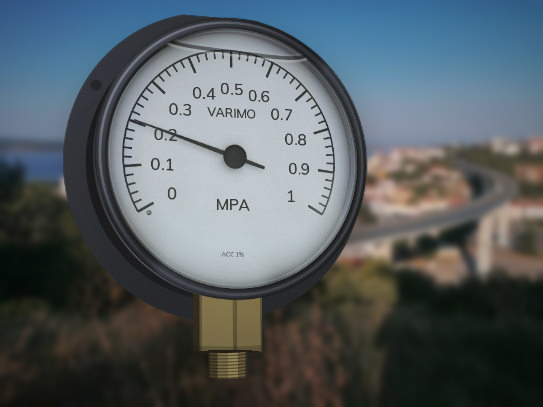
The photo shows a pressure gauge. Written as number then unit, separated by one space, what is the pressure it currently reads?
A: 0.2 MPa
